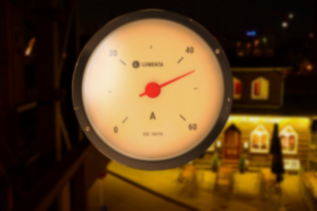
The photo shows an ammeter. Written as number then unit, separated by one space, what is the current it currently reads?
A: 45 A
